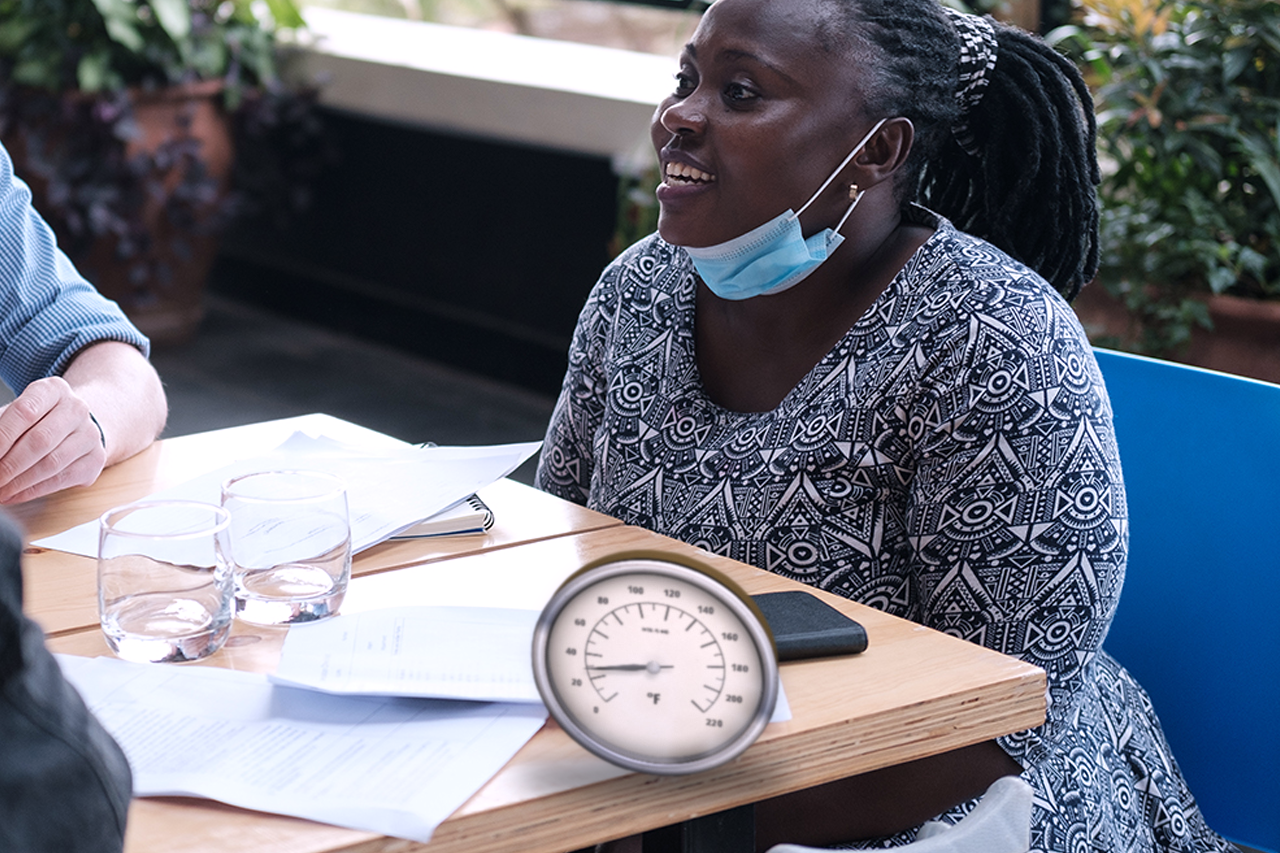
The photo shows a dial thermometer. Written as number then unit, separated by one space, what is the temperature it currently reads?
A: 30 °F
